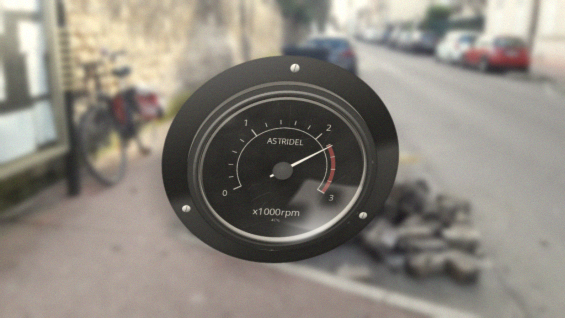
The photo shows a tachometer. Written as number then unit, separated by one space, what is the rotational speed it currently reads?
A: 2200 rpm
